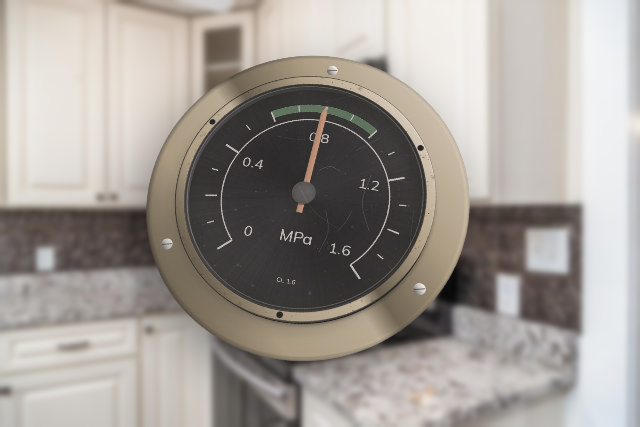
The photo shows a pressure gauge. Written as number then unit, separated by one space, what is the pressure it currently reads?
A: 0.8 MPa
